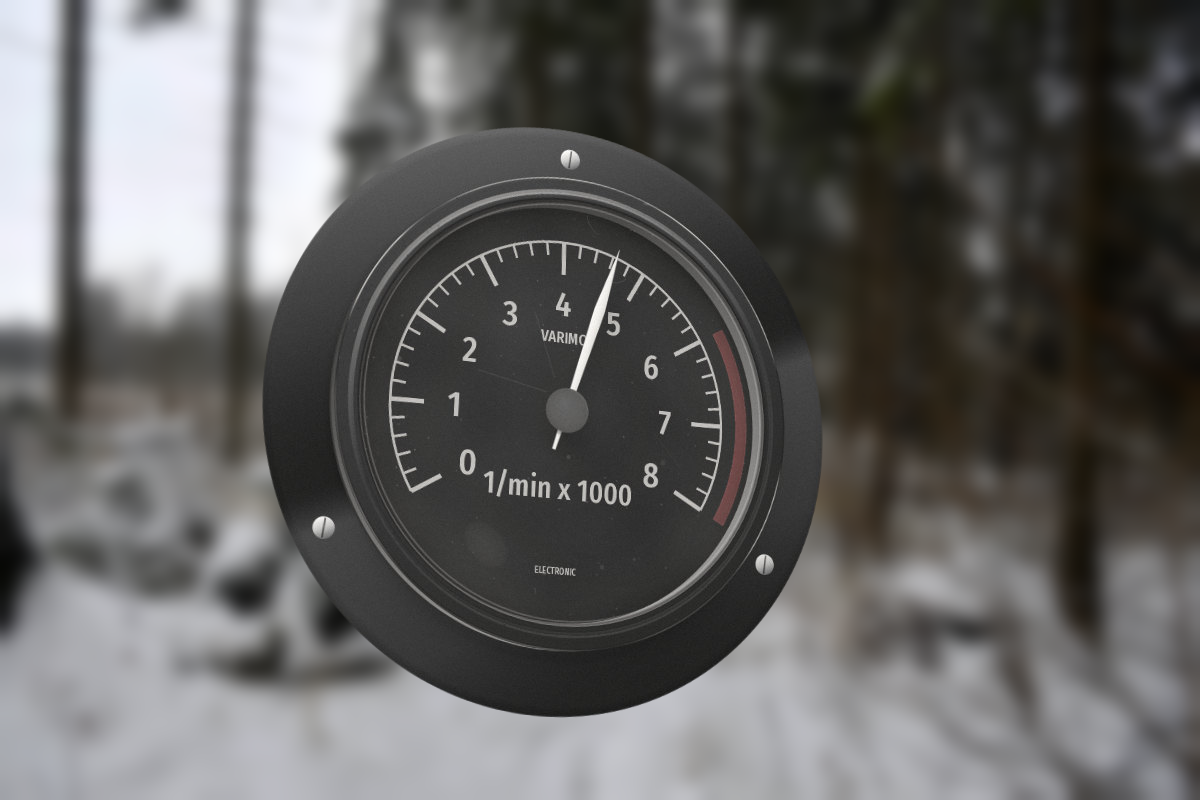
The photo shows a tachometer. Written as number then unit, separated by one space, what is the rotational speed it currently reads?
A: 4600 rpm
